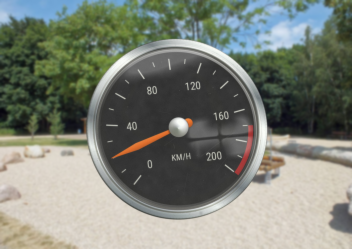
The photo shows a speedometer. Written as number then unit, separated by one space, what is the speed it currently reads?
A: 20 km/h
